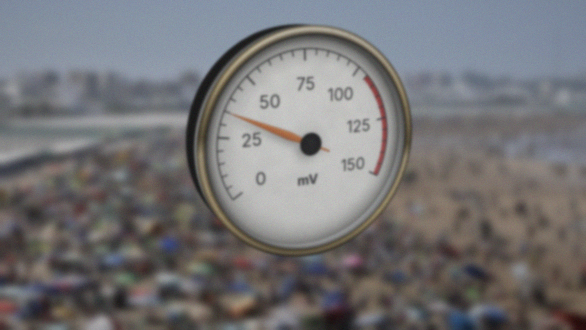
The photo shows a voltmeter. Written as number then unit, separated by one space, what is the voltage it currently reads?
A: 35 mV
